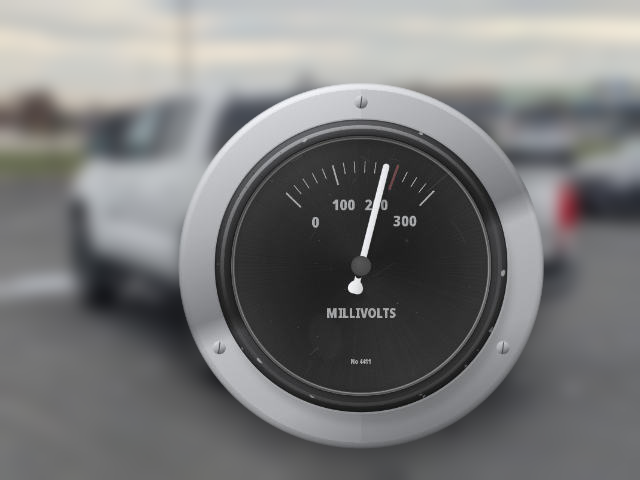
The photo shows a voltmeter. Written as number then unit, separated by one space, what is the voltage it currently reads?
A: 200 mV
